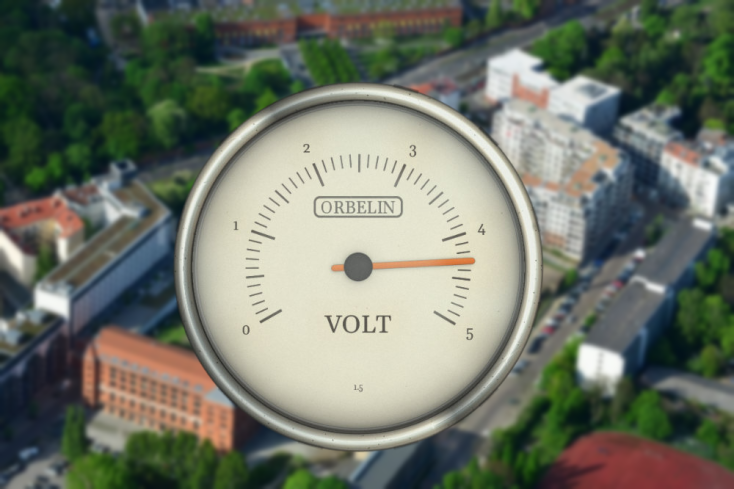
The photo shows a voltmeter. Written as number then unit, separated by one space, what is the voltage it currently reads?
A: 4.3 V
